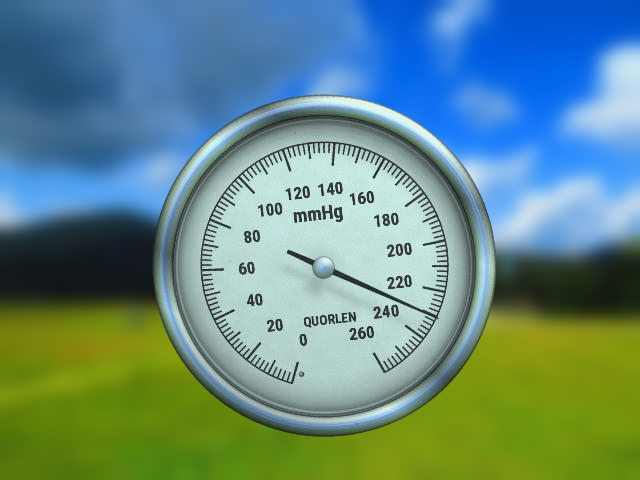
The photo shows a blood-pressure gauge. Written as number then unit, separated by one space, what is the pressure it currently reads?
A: 230 mmHg
